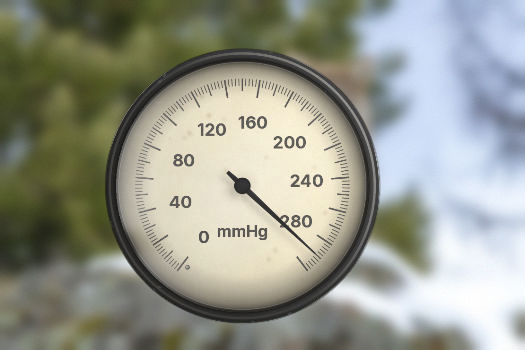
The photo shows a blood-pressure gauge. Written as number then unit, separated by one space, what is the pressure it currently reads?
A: 290 mmHg
